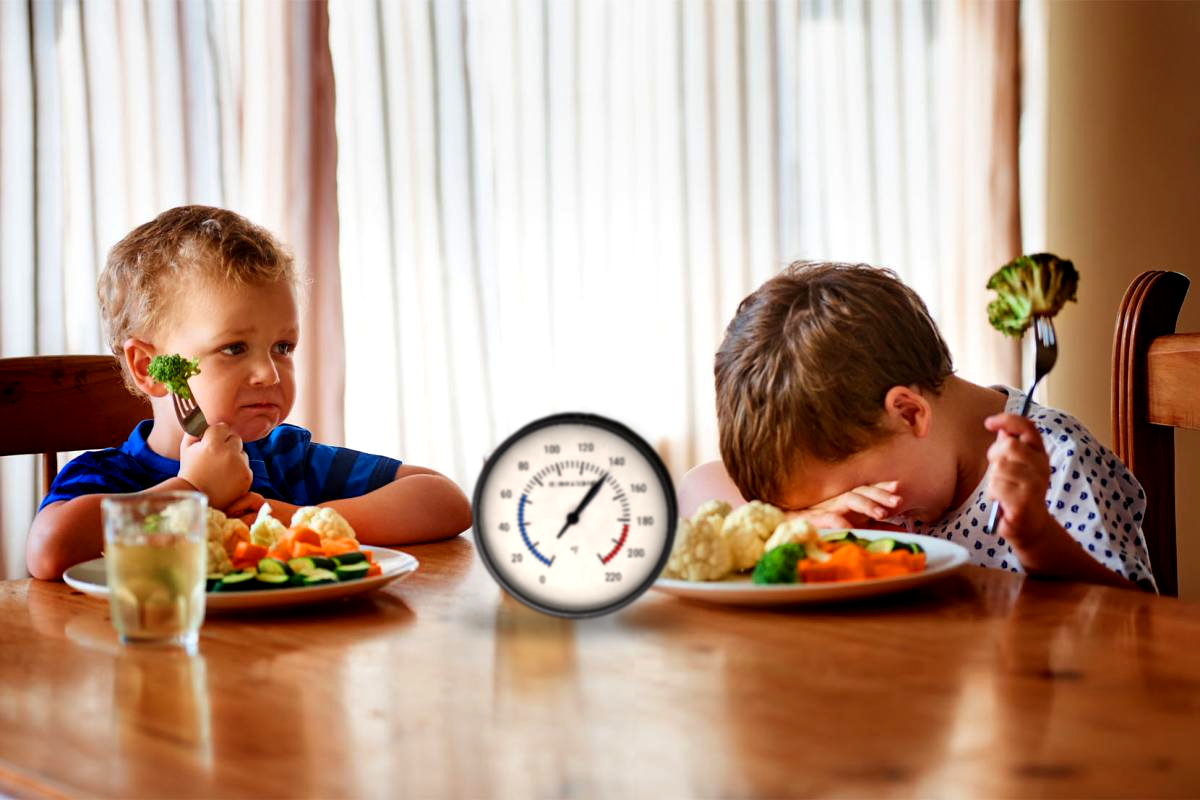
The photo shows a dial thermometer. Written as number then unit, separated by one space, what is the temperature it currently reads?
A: 140 °F
